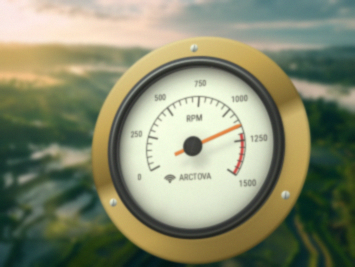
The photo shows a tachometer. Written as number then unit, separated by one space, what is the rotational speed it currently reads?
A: 1150 rpm
